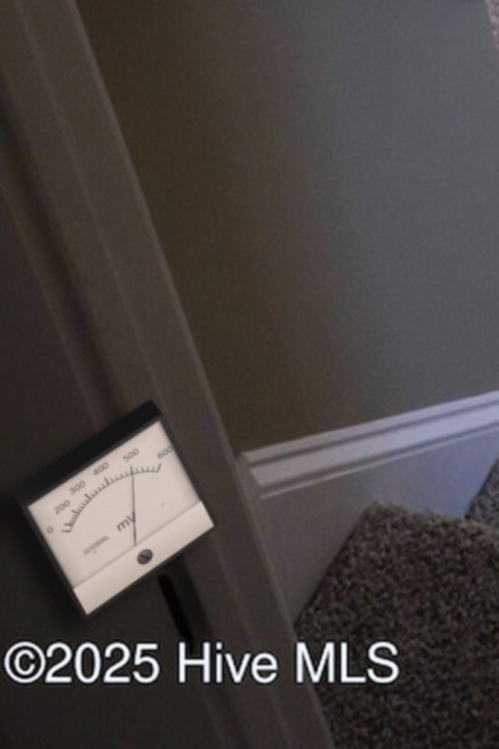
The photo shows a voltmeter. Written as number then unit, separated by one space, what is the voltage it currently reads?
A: 500 mV
